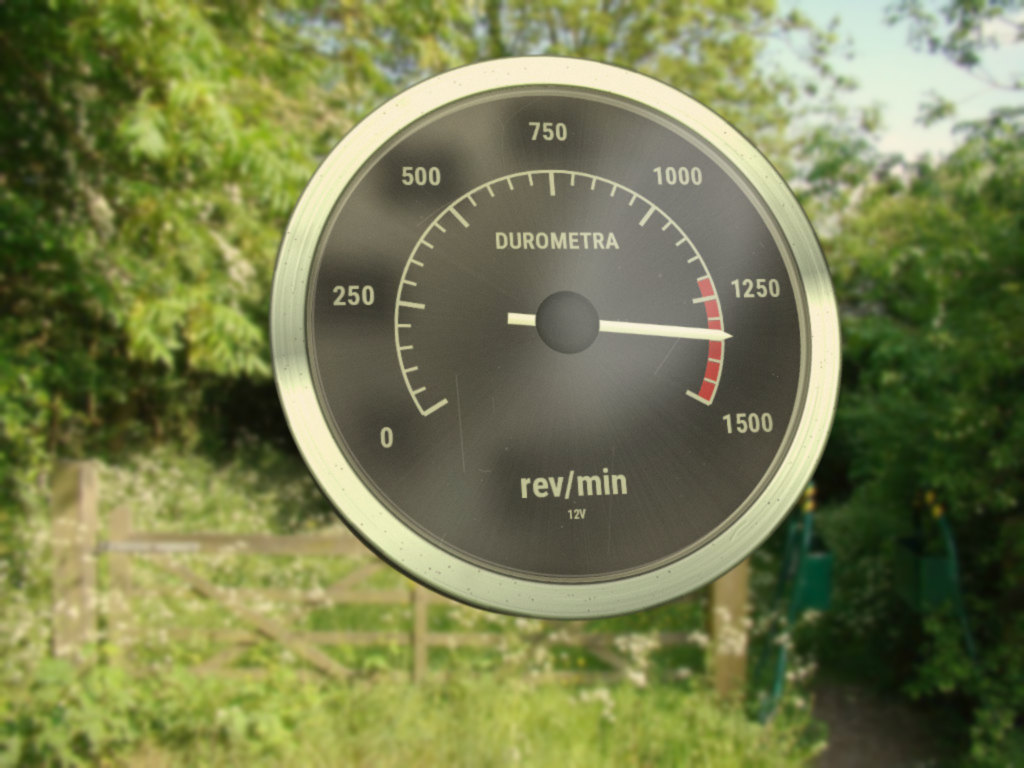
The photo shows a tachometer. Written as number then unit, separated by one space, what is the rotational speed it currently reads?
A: 1350 rpm
